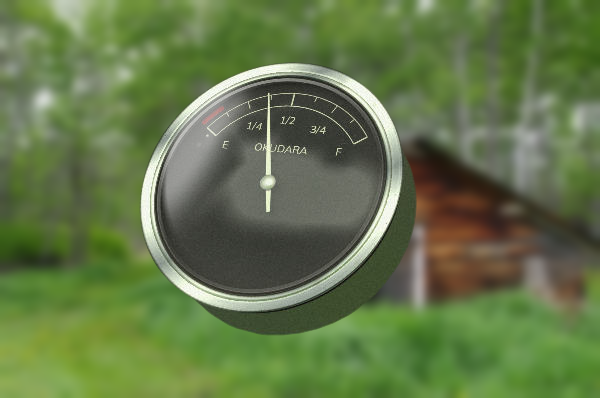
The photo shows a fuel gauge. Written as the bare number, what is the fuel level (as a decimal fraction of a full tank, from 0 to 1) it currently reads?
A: 0.375
